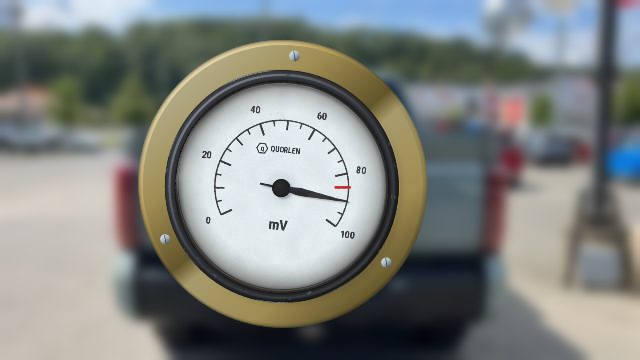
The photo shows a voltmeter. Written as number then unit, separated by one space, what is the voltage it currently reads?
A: 90 mV
